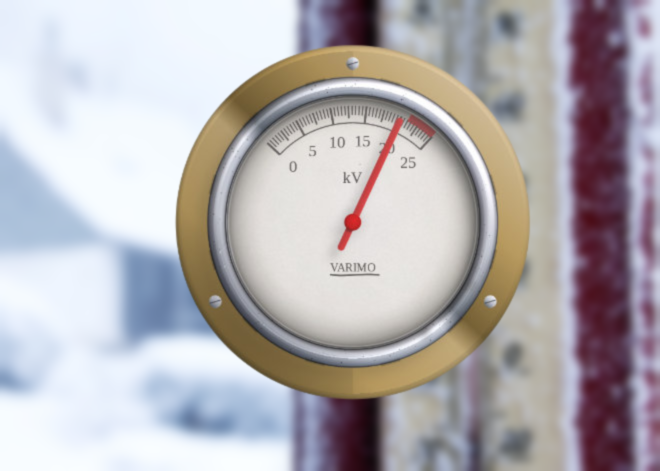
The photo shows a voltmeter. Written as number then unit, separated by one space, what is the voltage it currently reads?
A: 20 kV
